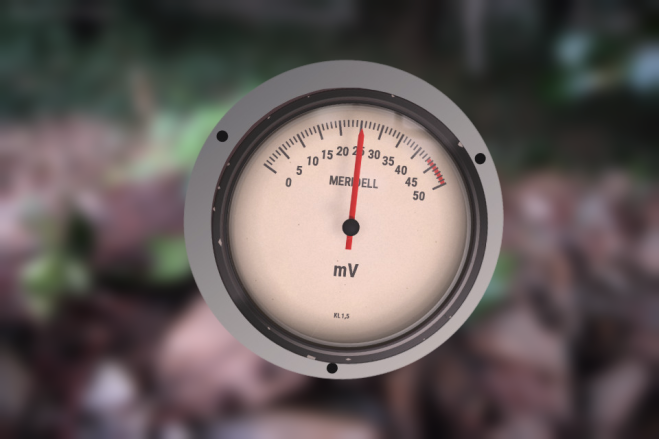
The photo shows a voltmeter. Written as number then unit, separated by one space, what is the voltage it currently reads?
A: 25 mV
